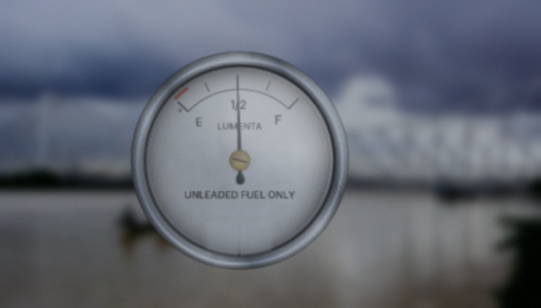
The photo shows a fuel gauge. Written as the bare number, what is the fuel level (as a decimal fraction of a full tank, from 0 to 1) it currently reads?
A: 0.5
